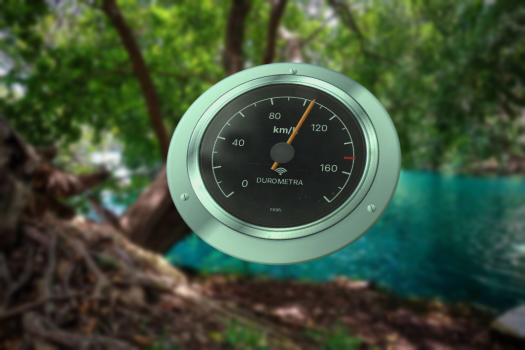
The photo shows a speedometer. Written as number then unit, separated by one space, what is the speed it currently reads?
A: 105 km/h
